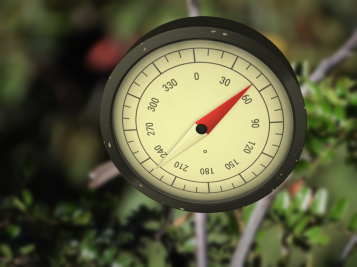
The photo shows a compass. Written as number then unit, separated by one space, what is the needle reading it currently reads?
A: 50 °
